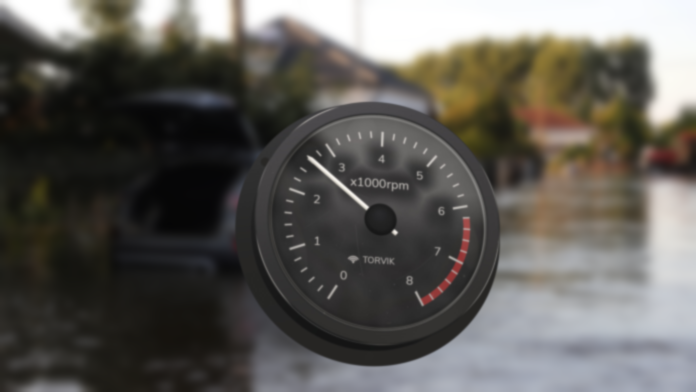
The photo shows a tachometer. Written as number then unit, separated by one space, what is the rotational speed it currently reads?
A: 2600 rpm
